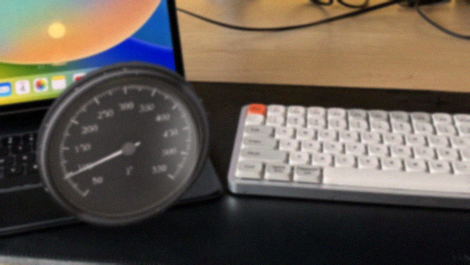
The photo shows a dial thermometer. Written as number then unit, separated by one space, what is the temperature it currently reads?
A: 100 °F
